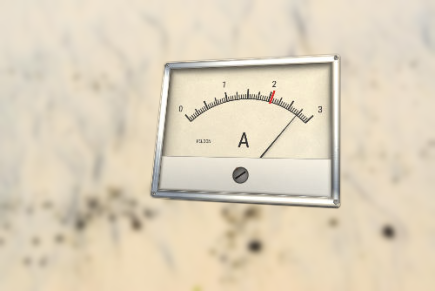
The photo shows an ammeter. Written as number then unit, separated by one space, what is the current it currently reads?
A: 2.75 A
